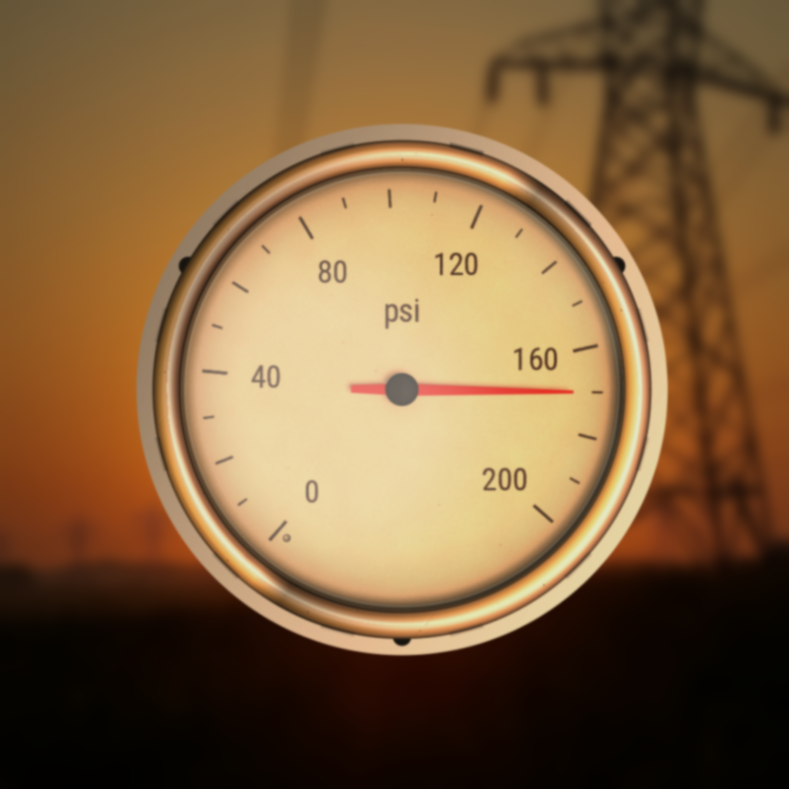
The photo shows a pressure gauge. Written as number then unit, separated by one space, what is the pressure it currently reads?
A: 170 psi
